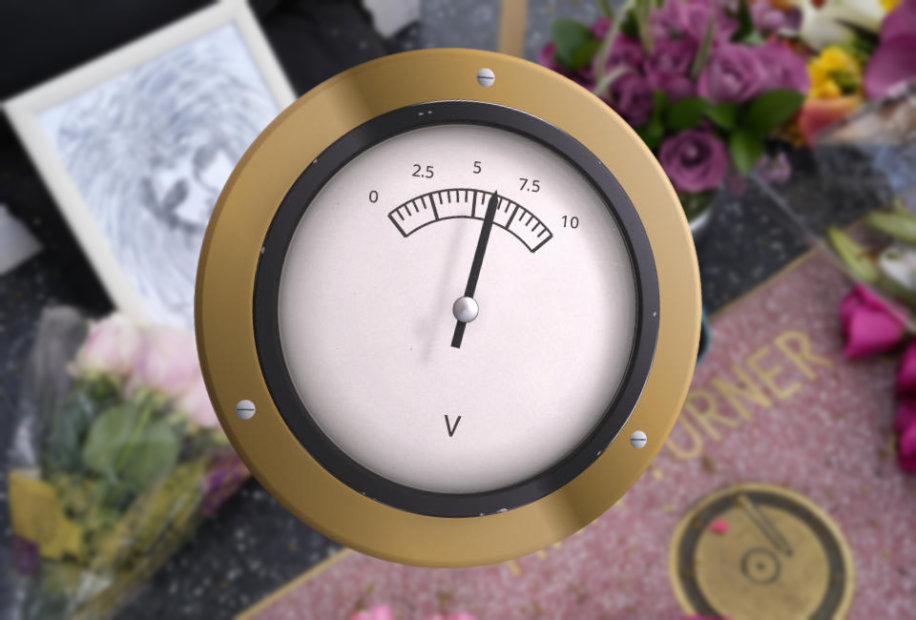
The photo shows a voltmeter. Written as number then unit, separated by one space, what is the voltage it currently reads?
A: 6 V
